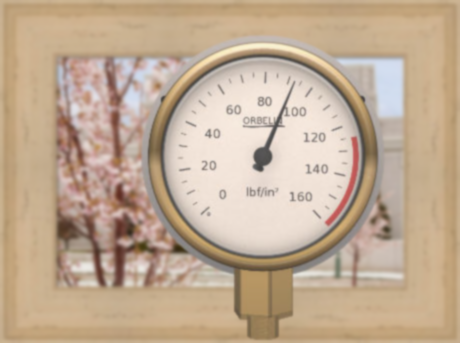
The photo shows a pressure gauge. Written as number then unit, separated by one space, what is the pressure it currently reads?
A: 92.5 psi
